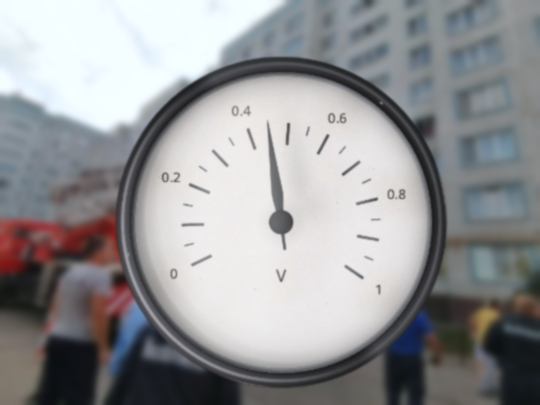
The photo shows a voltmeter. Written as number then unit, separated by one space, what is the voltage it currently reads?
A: 0.45 V
